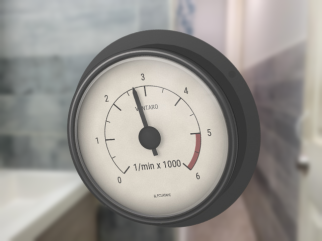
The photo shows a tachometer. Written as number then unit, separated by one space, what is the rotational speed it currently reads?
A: 2750 rpm
